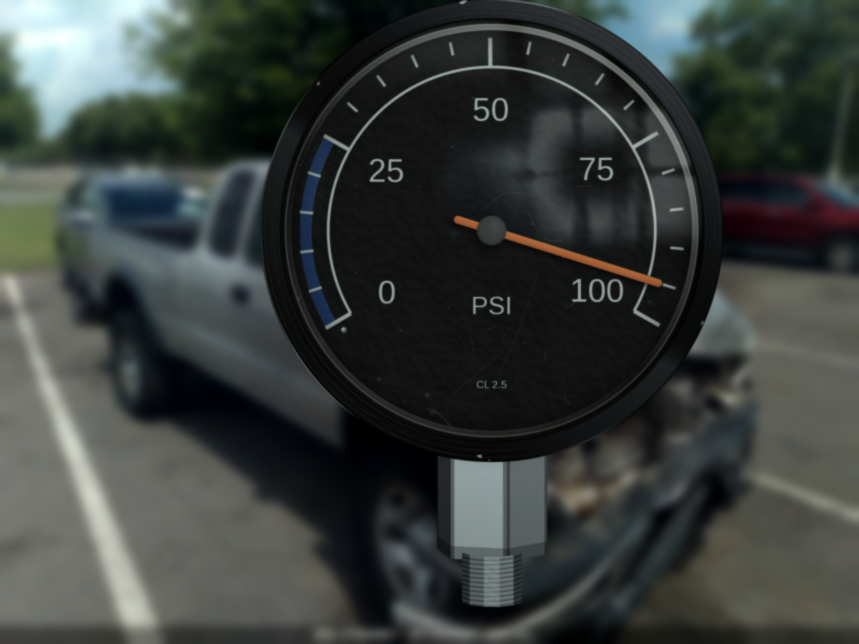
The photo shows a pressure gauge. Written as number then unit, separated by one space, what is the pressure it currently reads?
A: 95 psi
